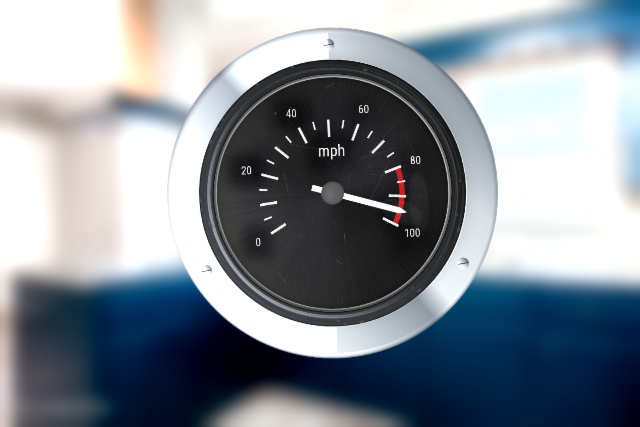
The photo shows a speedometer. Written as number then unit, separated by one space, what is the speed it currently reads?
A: 95 mph
